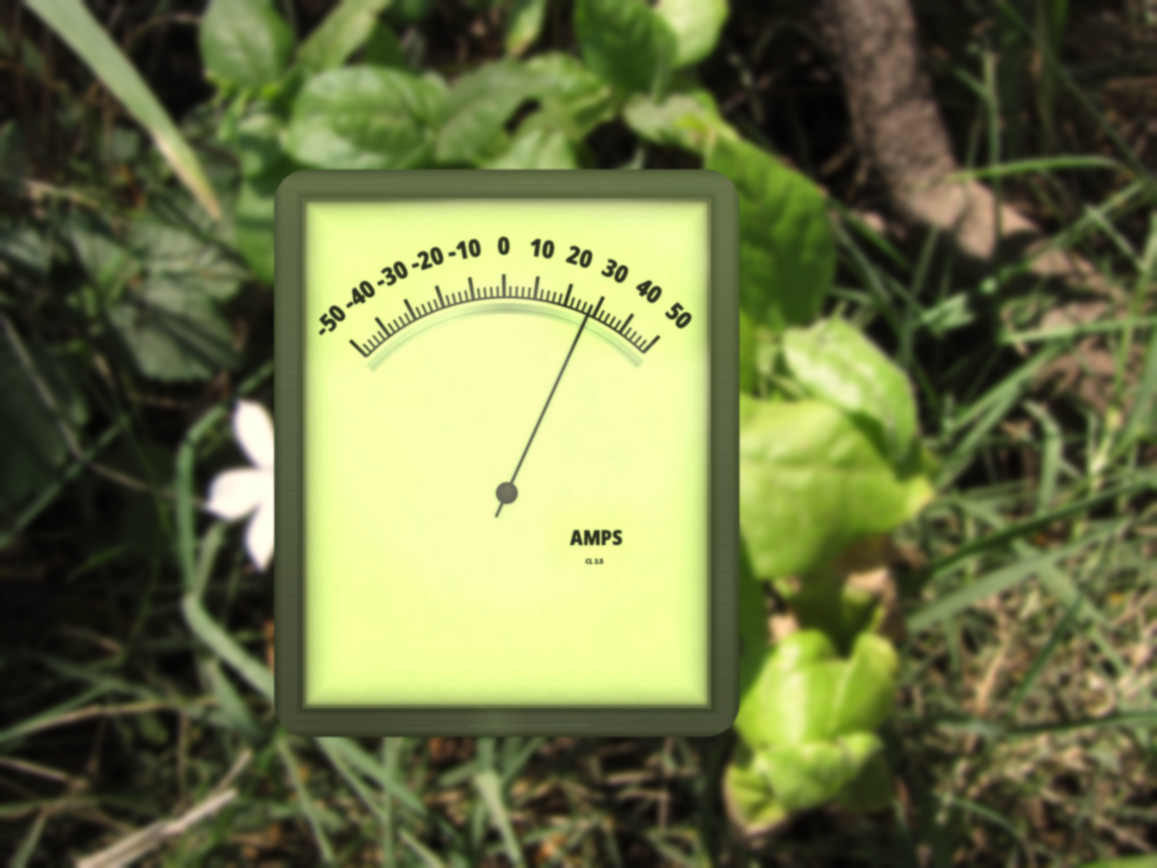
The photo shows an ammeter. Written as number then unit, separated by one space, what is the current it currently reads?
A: 28 A
